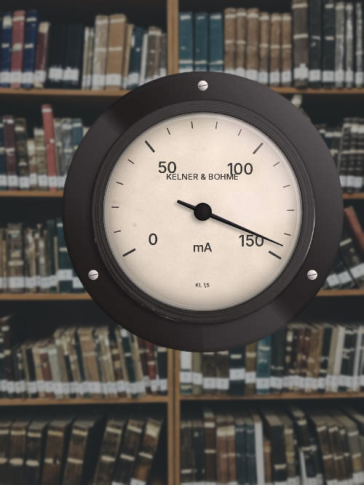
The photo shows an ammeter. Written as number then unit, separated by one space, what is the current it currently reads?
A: 145 mA
